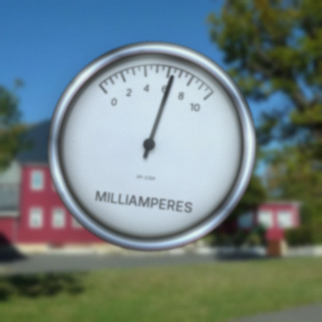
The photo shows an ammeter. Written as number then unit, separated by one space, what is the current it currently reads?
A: 6.5 mA
